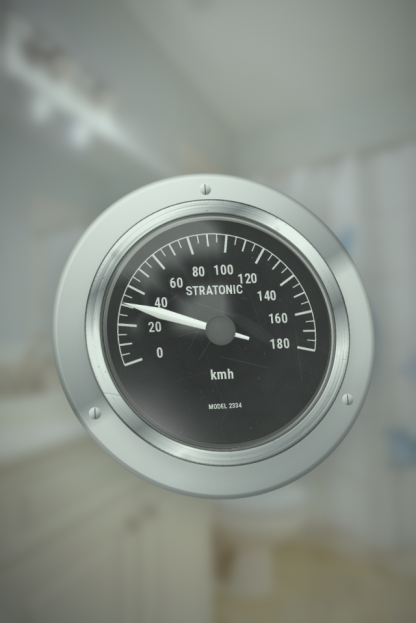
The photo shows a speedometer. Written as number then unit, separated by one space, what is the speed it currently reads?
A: 30 km/h
